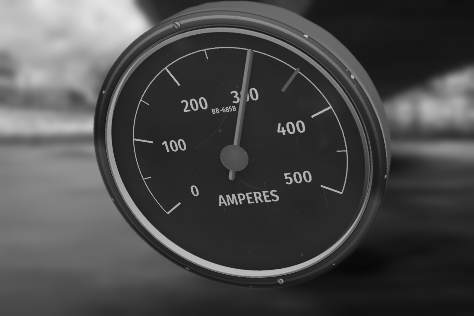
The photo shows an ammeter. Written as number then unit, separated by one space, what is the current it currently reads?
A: 300 A
